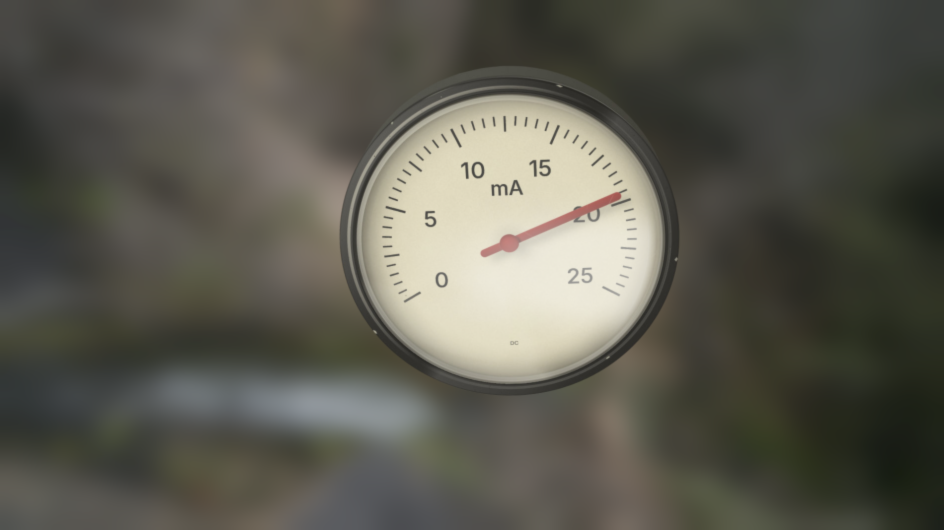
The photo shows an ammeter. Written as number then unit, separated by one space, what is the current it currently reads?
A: 19.5 mA
